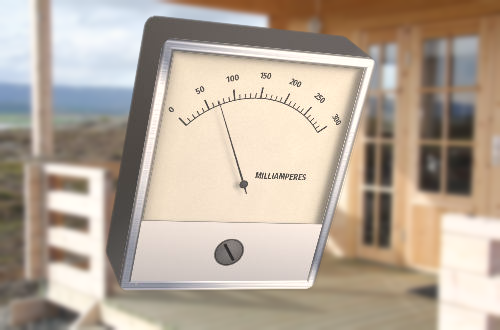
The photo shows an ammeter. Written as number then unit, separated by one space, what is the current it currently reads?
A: 70 mA
